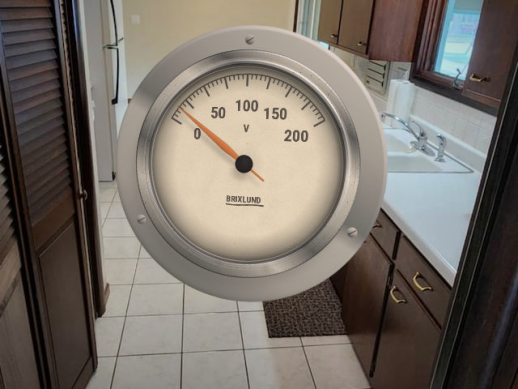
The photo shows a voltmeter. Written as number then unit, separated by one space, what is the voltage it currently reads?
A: 15 V
